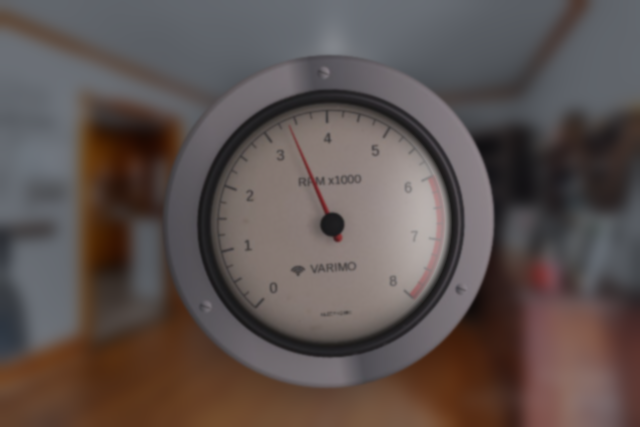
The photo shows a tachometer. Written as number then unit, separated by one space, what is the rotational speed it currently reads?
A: 3375 rpm
